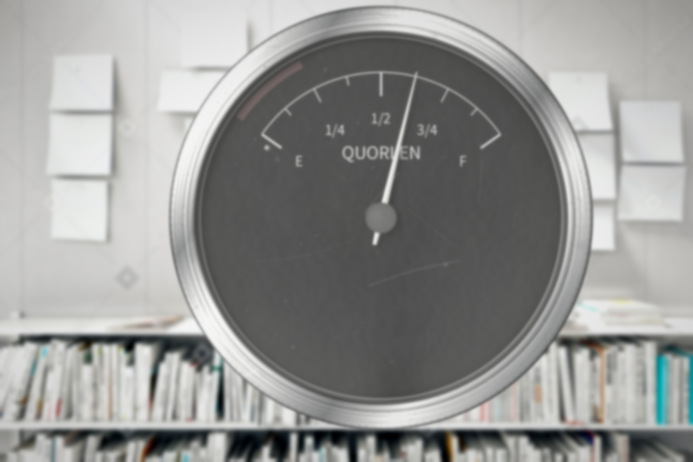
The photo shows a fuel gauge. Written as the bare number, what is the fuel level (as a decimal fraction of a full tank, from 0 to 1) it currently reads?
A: 0.625
